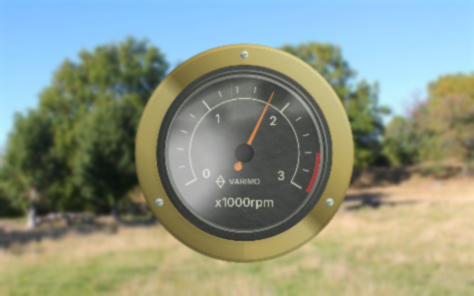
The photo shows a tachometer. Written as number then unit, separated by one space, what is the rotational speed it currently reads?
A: 1800 rpm
